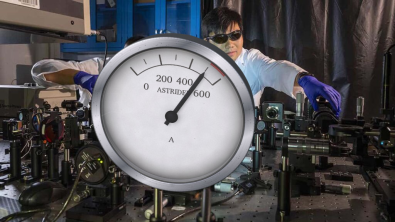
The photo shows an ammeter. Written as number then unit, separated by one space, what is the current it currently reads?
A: 500 A
